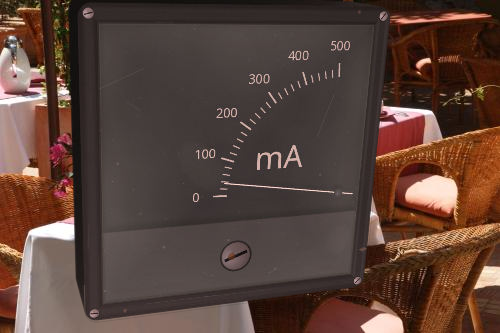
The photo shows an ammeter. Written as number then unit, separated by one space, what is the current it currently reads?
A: 40 mA
